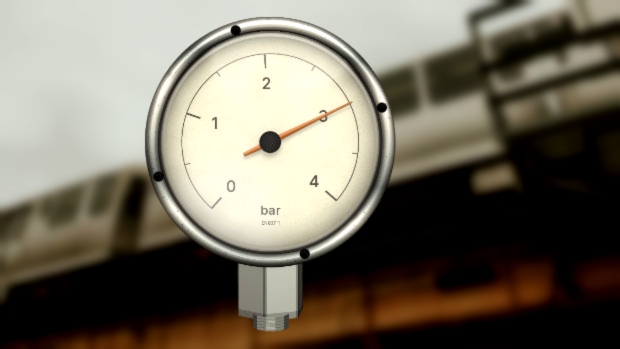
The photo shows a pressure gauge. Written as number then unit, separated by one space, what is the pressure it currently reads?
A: 3 bar
